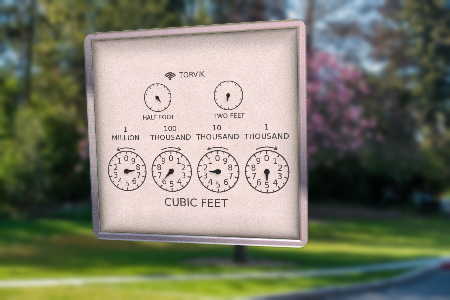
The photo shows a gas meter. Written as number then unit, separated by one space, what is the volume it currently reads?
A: 762500 ft³
